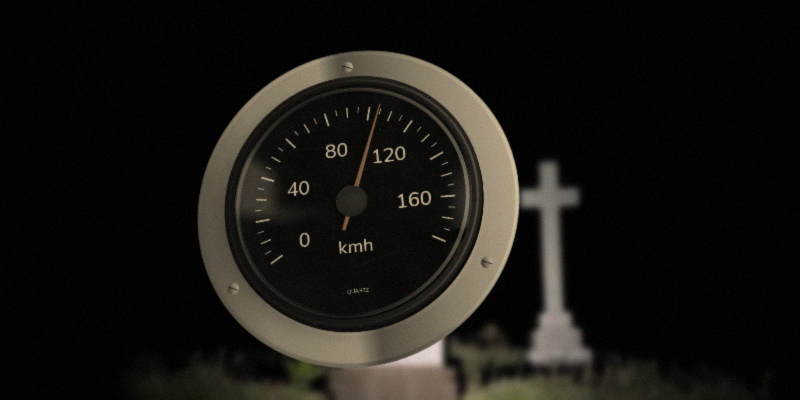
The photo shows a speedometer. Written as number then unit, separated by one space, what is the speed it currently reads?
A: 105 km/h
